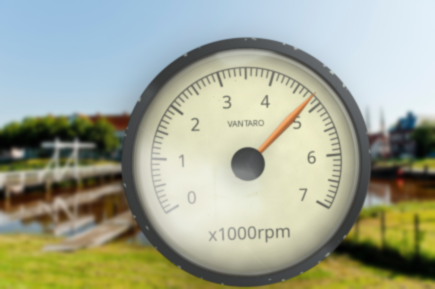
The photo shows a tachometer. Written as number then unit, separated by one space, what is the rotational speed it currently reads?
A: 4800 rpm
